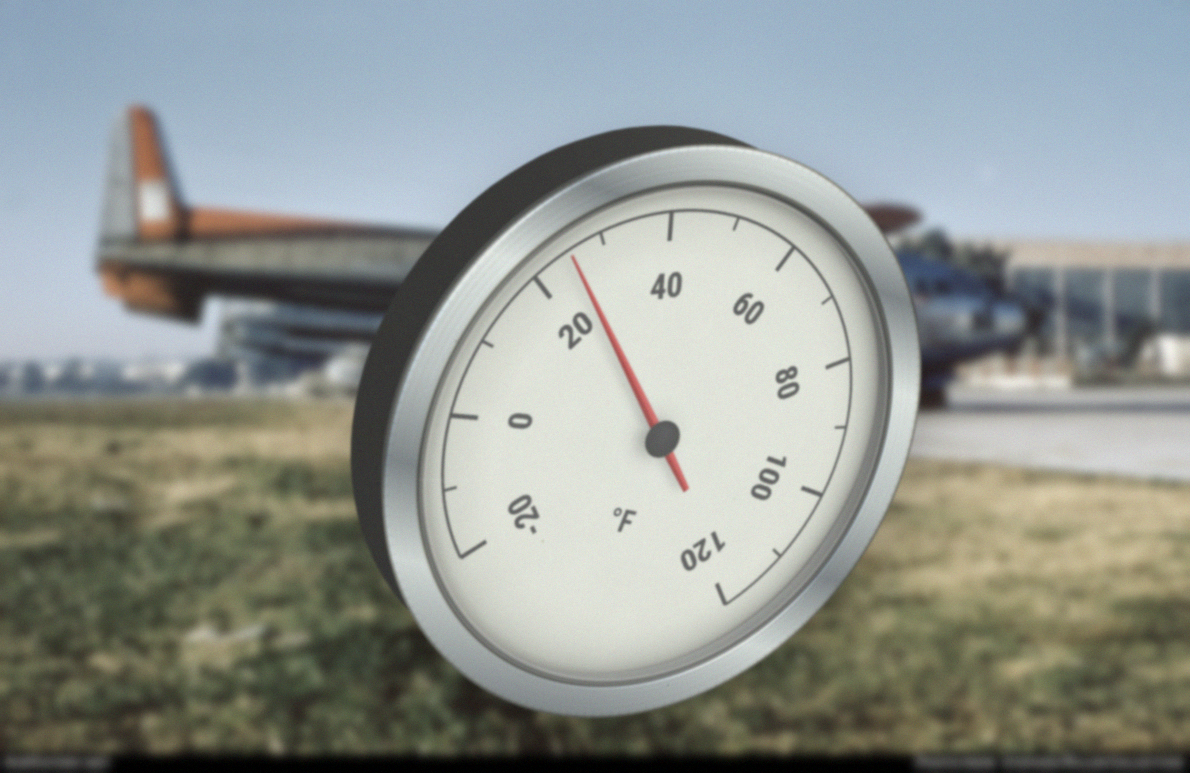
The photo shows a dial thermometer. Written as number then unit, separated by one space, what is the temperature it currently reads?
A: 25 °F
